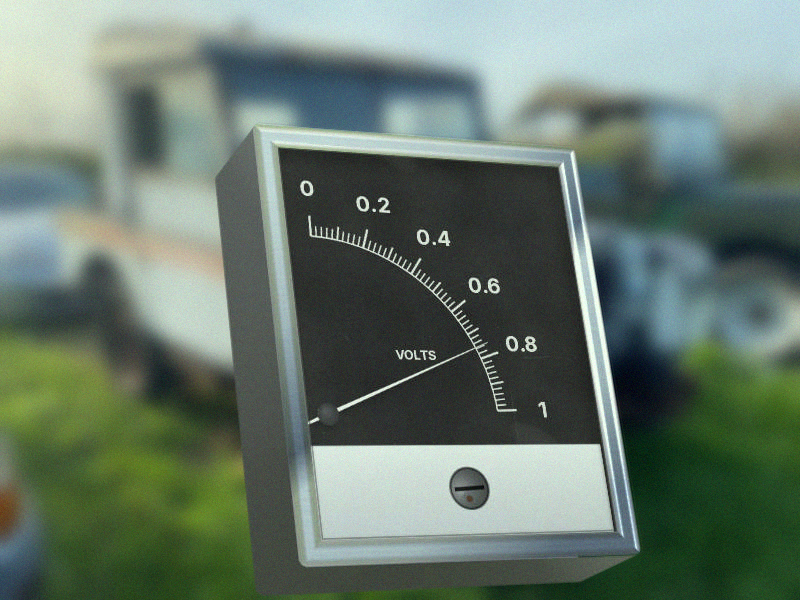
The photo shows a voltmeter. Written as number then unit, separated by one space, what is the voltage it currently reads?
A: 0.76 V
